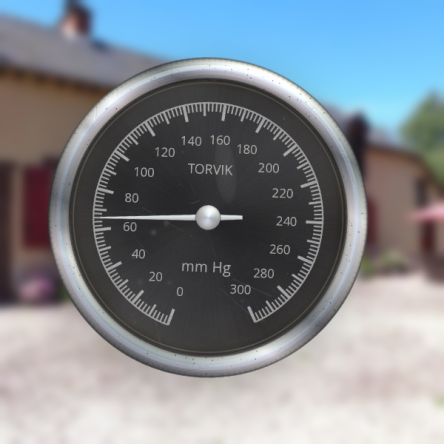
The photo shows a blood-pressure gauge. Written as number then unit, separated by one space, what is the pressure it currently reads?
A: 66 mmHg
